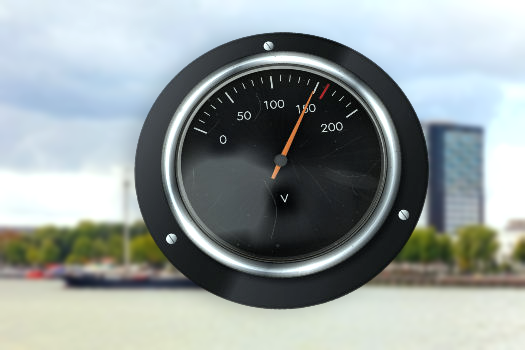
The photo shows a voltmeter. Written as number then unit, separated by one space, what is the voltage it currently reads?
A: 150 V
